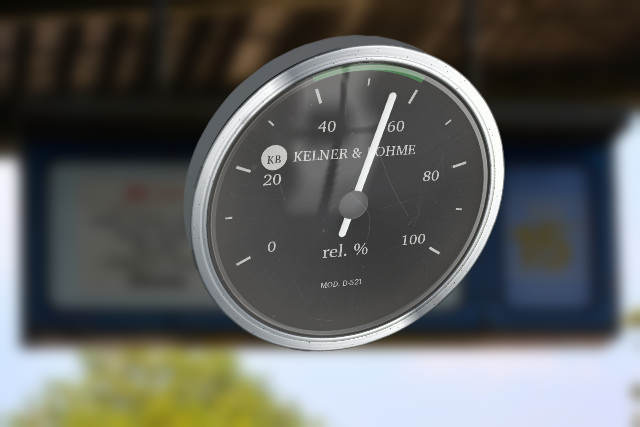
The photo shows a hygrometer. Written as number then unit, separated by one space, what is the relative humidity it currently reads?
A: 55 %
